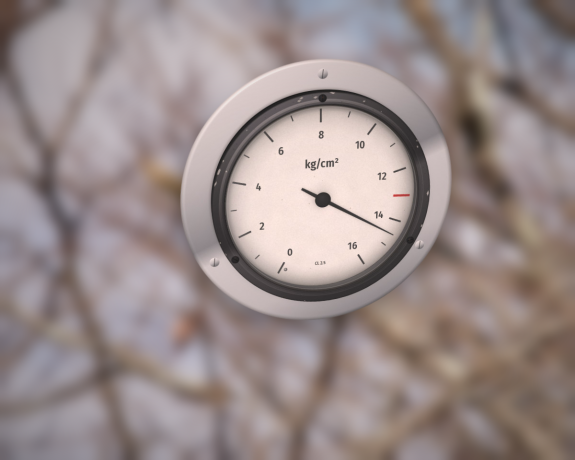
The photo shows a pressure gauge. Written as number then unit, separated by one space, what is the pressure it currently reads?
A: 14.5 kg/cm²
